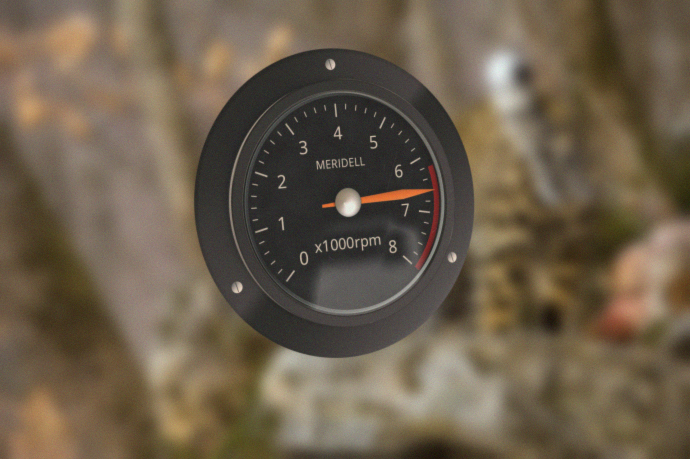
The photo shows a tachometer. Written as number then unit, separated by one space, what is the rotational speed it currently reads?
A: 6600 rpm
